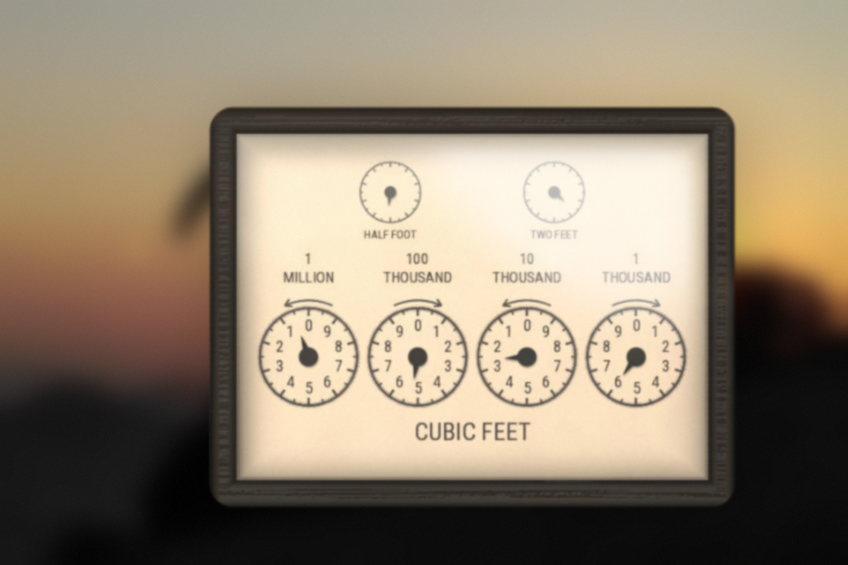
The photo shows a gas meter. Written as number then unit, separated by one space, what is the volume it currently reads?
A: 52600 ft³
